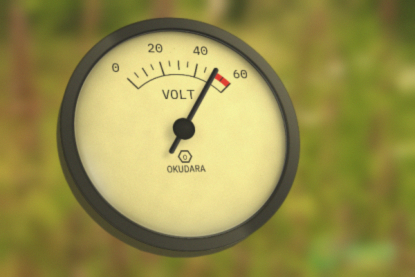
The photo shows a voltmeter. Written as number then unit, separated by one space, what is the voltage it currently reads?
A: 50 V
